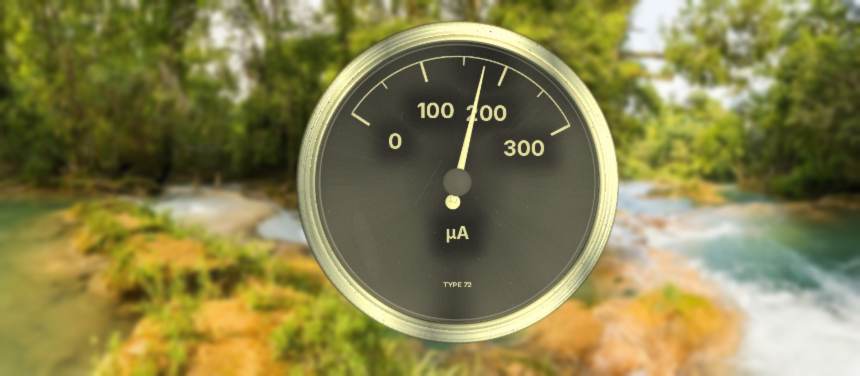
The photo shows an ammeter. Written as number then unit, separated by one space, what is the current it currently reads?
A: 175 µA
